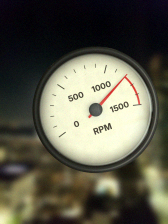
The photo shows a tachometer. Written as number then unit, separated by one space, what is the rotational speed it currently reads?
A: 1200 rpm
